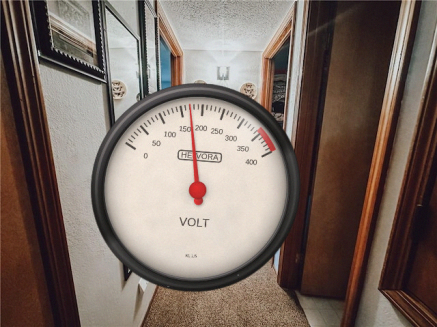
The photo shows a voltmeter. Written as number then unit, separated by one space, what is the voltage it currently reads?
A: 170 V
